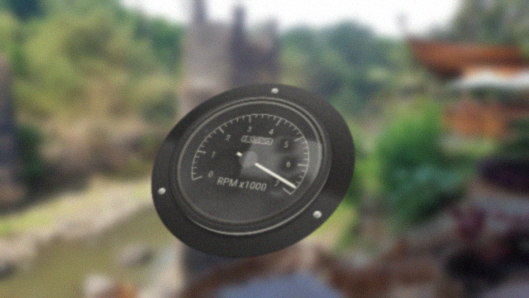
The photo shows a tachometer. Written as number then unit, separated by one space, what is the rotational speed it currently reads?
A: 6800 rpm
